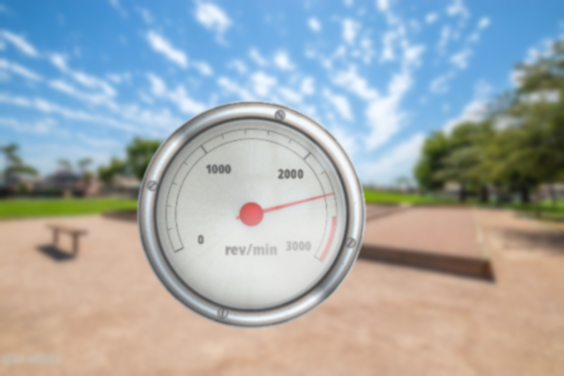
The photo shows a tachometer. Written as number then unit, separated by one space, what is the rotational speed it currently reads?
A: 2400 rpm
